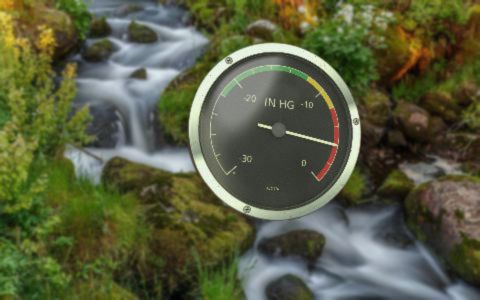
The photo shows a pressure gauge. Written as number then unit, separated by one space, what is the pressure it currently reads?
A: -4 inHg
